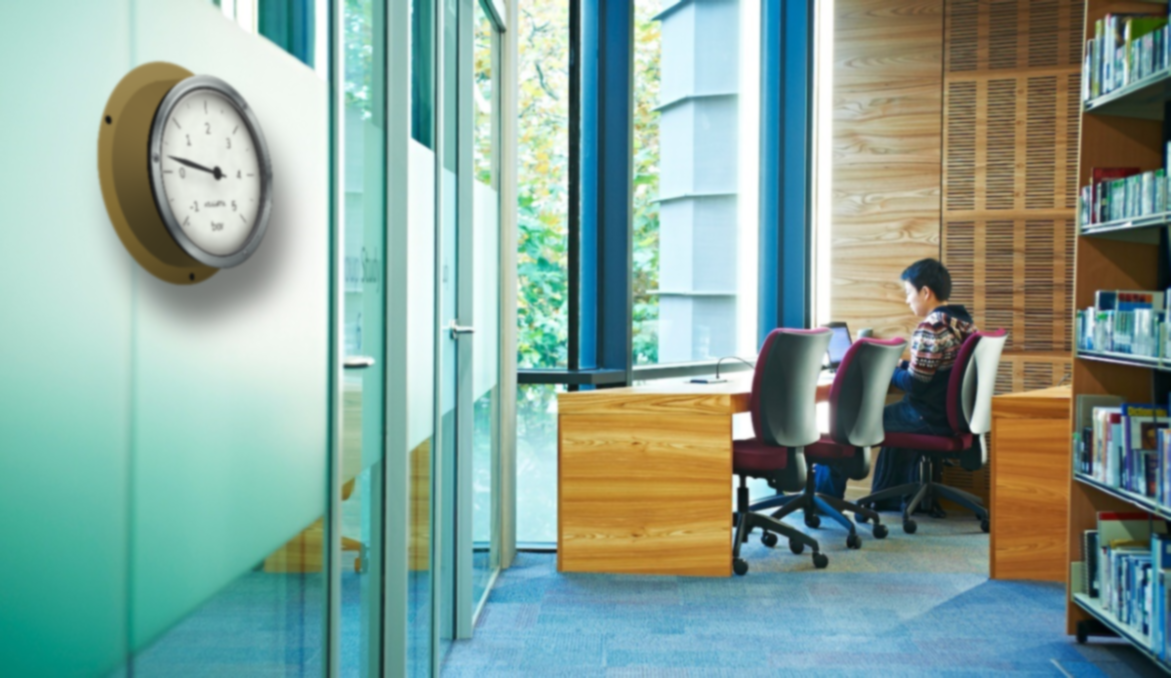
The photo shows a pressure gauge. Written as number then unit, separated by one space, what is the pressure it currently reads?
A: 0.25 bar
